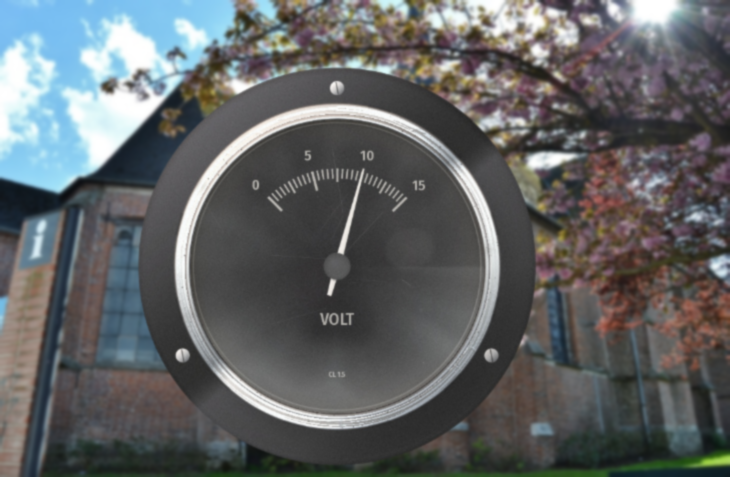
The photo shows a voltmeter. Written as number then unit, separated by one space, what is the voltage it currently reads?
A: 10 V
